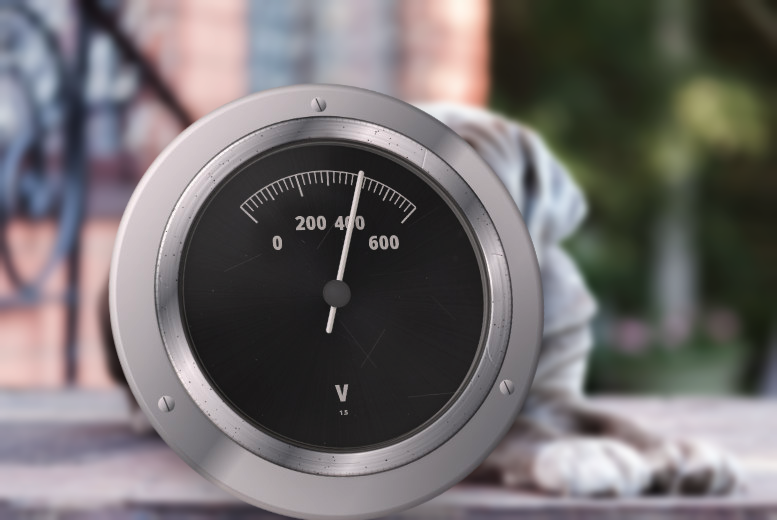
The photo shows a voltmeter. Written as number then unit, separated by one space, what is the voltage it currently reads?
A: 400 V
